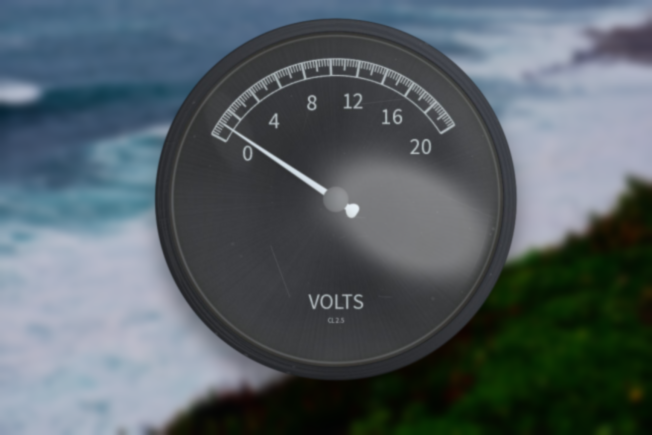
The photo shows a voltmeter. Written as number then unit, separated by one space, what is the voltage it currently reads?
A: 1 V
